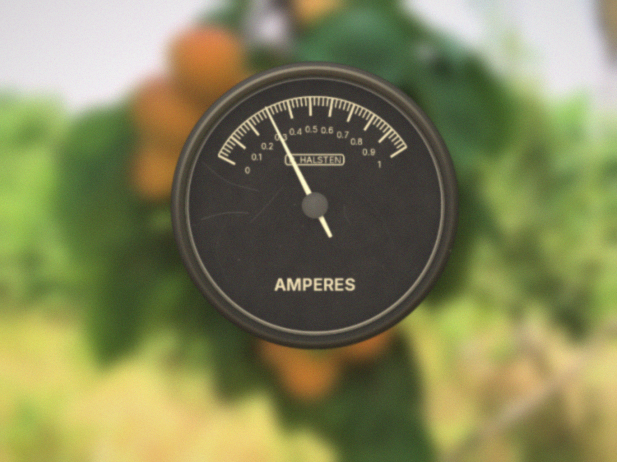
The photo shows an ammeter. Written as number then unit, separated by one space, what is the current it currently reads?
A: 0.3 A
